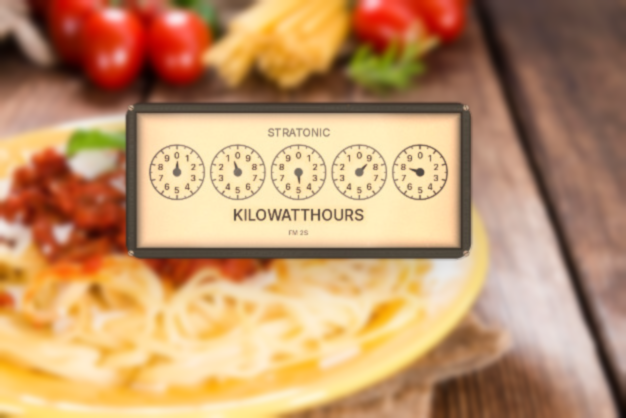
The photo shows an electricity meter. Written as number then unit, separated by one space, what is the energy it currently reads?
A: 488 kWh
